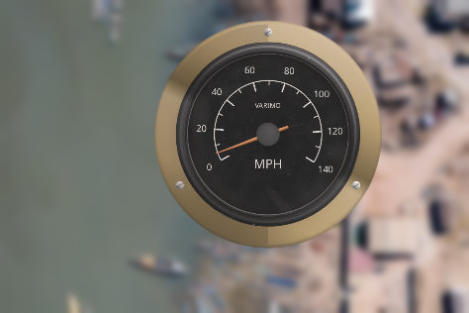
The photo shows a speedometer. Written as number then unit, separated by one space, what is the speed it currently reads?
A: 5 mph
